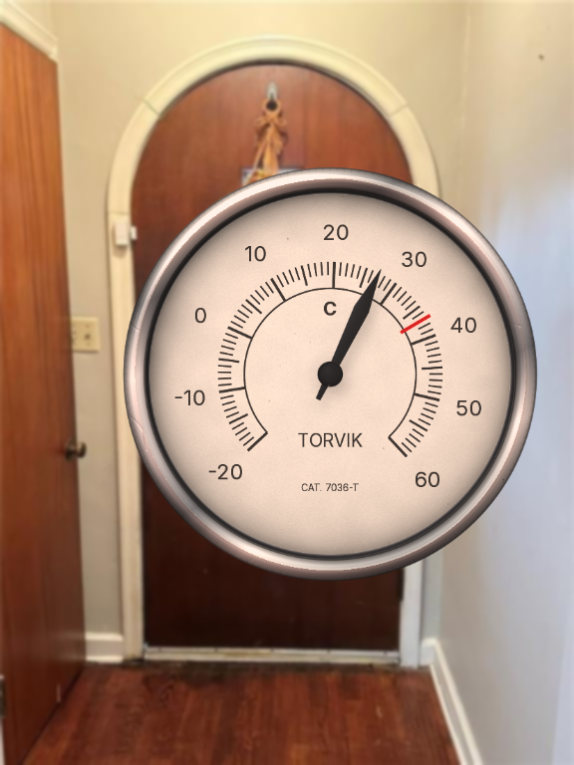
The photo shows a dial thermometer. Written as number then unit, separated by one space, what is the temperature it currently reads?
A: 27 °C
